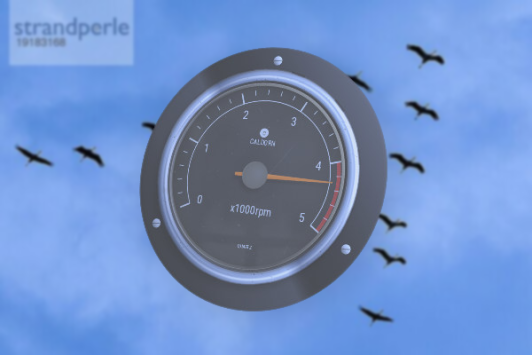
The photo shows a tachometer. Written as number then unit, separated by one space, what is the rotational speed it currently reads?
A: 4300 rpm
